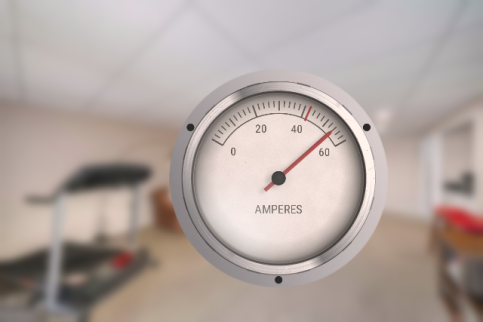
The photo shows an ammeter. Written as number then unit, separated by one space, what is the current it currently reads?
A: 54 A
